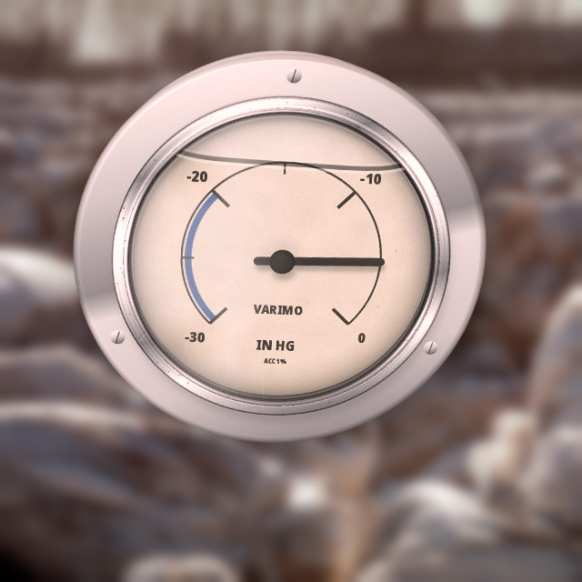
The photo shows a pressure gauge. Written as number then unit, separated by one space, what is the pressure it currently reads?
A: -5 inHg
